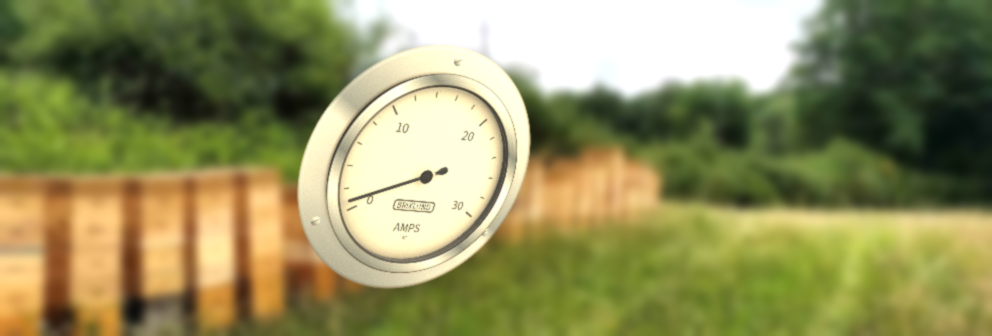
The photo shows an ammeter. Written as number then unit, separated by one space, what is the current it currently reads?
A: 1 A
